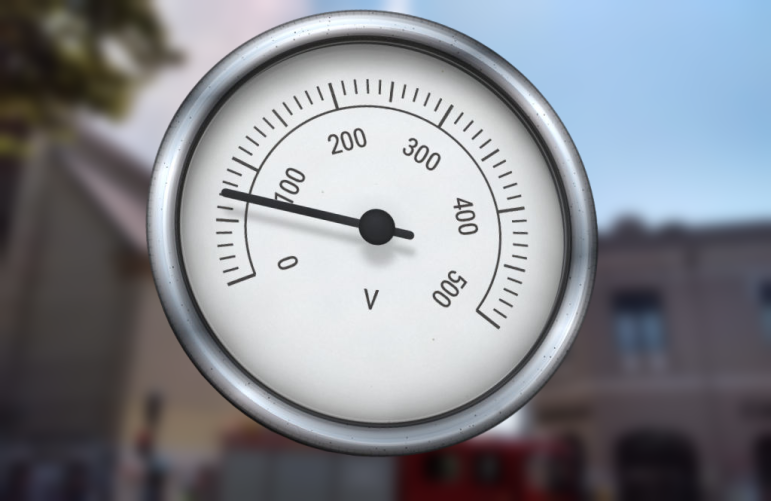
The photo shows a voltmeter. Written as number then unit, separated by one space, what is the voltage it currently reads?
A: 70 V
